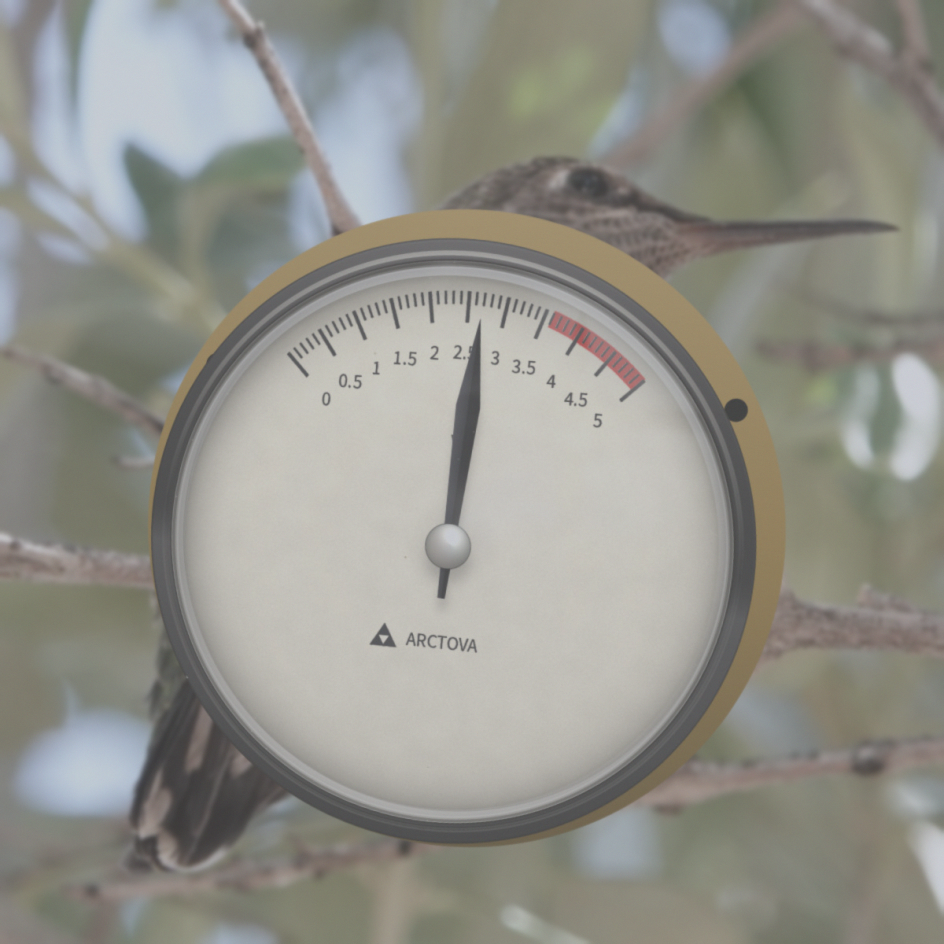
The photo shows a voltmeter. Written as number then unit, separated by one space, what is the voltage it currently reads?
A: 2.7 V
